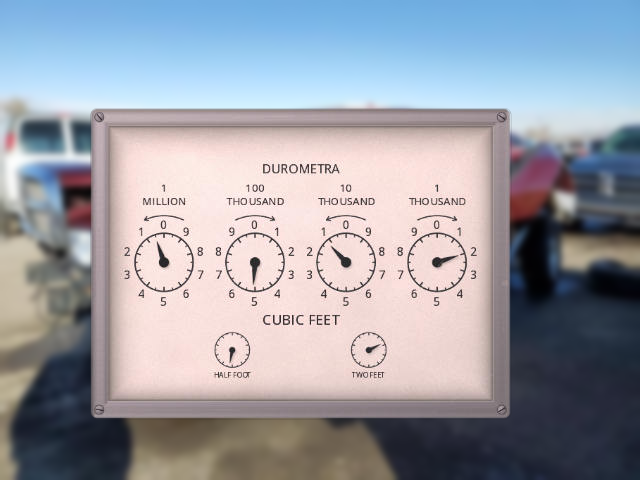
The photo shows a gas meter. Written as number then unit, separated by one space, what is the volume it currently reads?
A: 51200 ft³
